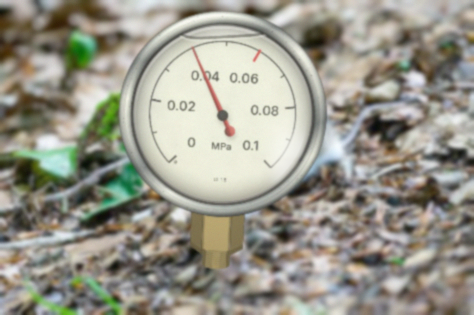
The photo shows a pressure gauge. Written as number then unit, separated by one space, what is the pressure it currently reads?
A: 0.04 MPa
